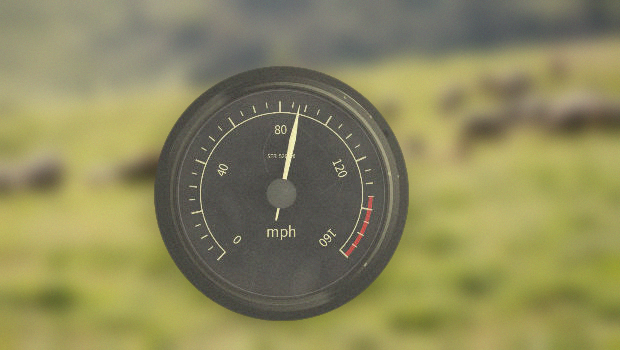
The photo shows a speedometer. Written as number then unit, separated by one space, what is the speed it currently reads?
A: 87.5 mph
